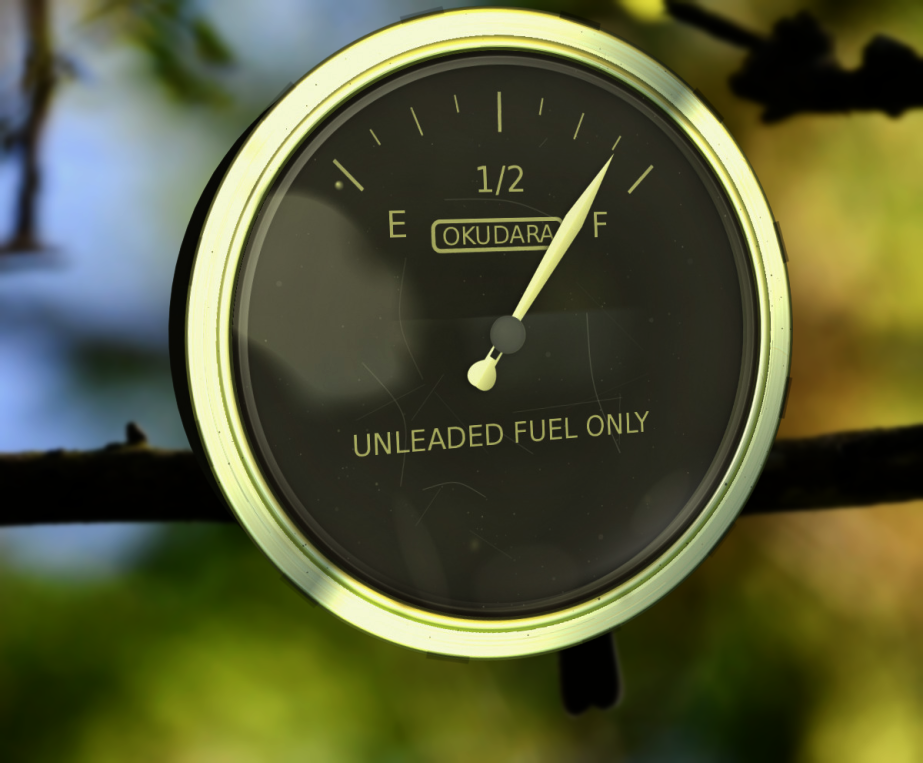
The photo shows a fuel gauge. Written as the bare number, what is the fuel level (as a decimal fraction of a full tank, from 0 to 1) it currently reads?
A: 0.875
